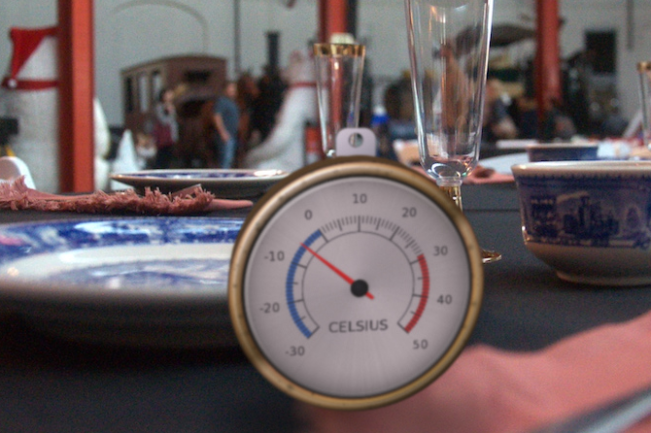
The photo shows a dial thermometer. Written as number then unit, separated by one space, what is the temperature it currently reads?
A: -5 °C
